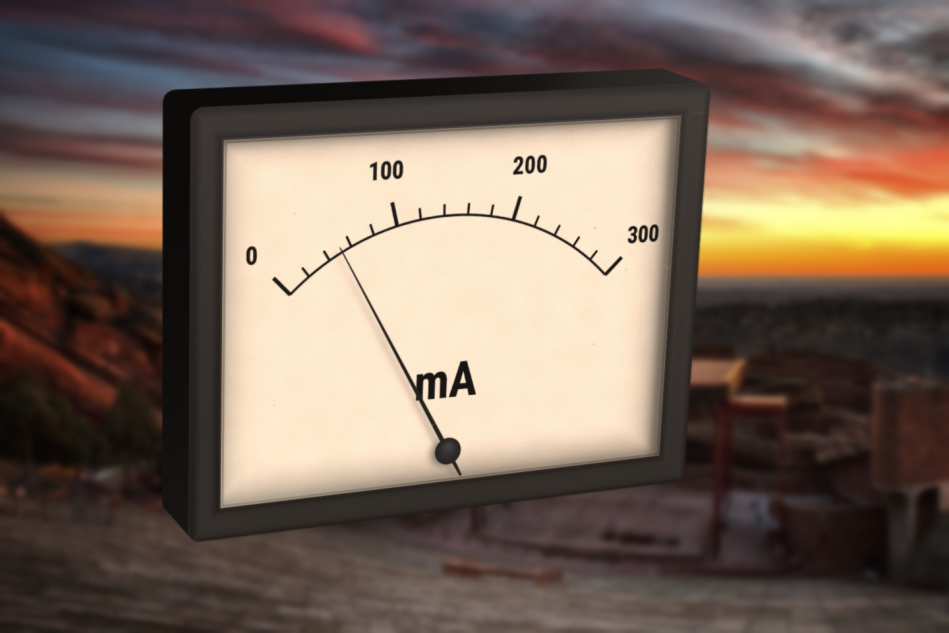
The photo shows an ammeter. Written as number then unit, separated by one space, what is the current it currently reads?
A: 50 mA
